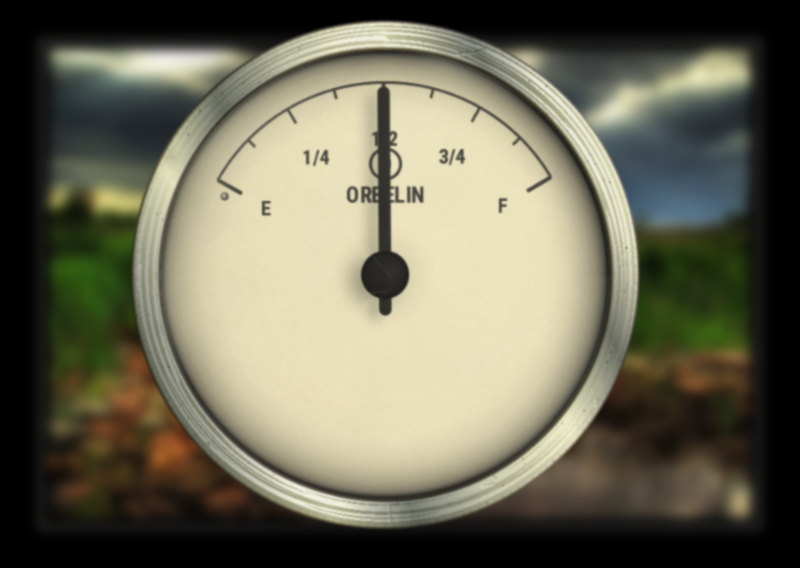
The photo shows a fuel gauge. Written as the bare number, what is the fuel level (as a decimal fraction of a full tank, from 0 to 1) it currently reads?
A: 0.5
